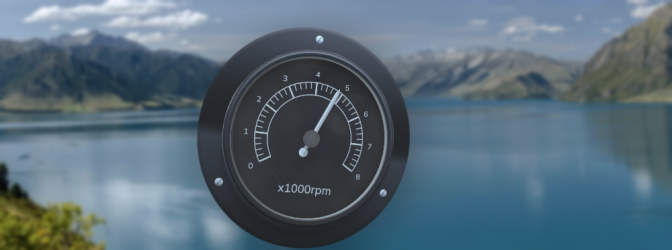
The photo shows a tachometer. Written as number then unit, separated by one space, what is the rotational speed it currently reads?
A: 4800 rpm
